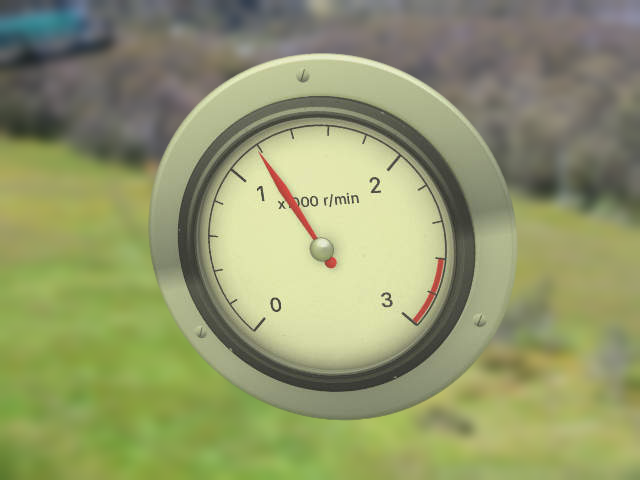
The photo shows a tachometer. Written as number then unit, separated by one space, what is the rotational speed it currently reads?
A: 1200 rpm
